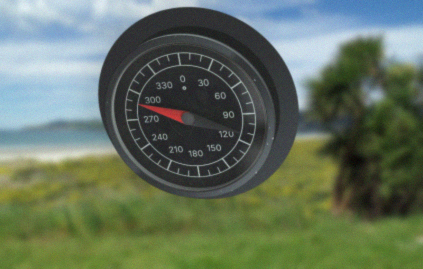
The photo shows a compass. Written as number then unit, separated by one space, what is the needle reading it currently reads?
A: 290 °
